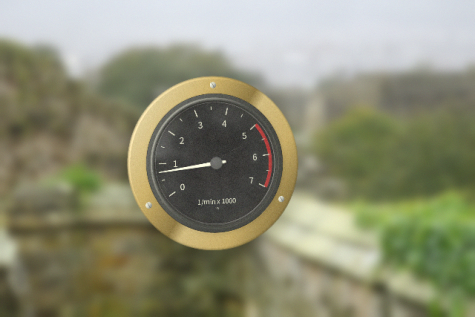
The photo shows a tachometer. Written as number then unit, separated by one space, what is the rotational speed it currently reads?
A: 750 rpm
